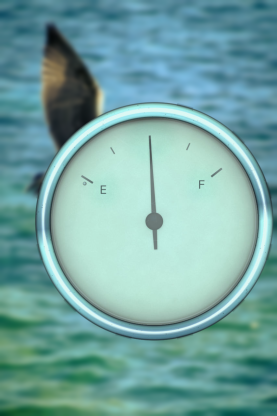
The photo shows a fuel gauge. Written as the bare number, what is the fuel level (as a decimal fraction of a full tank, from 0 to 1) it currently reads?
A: 0.5
